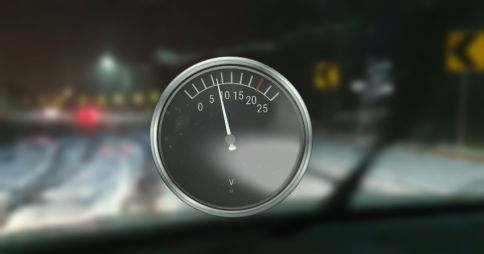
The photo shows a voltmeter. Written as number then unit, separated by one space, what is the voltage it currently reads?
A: 8.75 V
